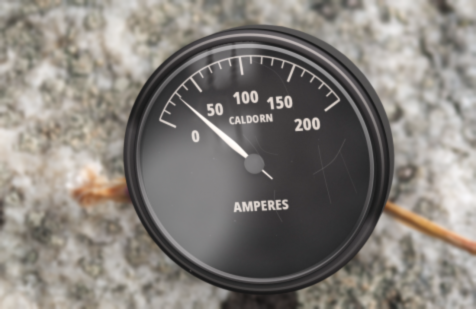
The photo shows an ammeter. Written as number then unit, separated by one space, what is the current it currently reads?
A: 30 A
